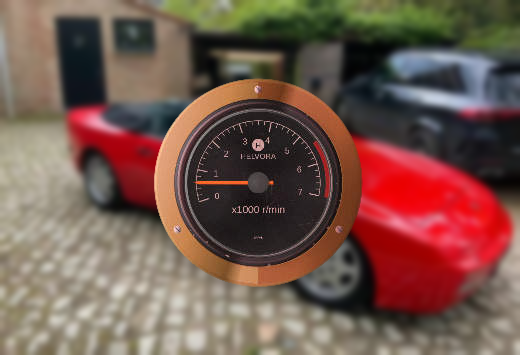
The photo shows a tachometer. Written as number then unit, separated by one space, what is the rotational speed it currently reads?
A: 600 rpm
